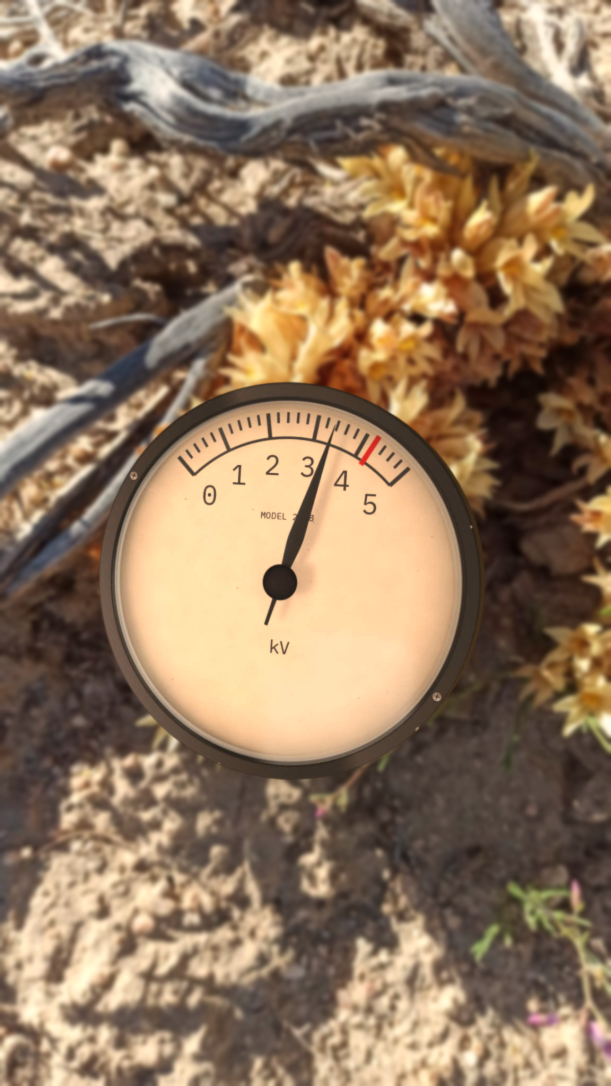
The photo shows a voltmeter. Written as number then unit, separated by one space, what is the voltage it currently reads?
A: 3.4 kV
